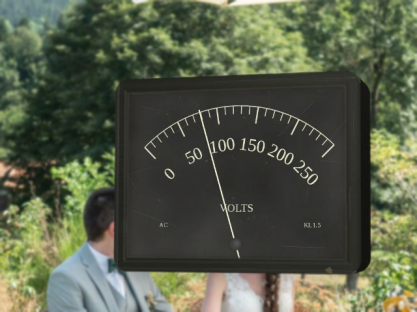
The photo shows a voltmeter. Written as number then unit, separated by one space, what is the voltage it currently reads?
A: 80 V
